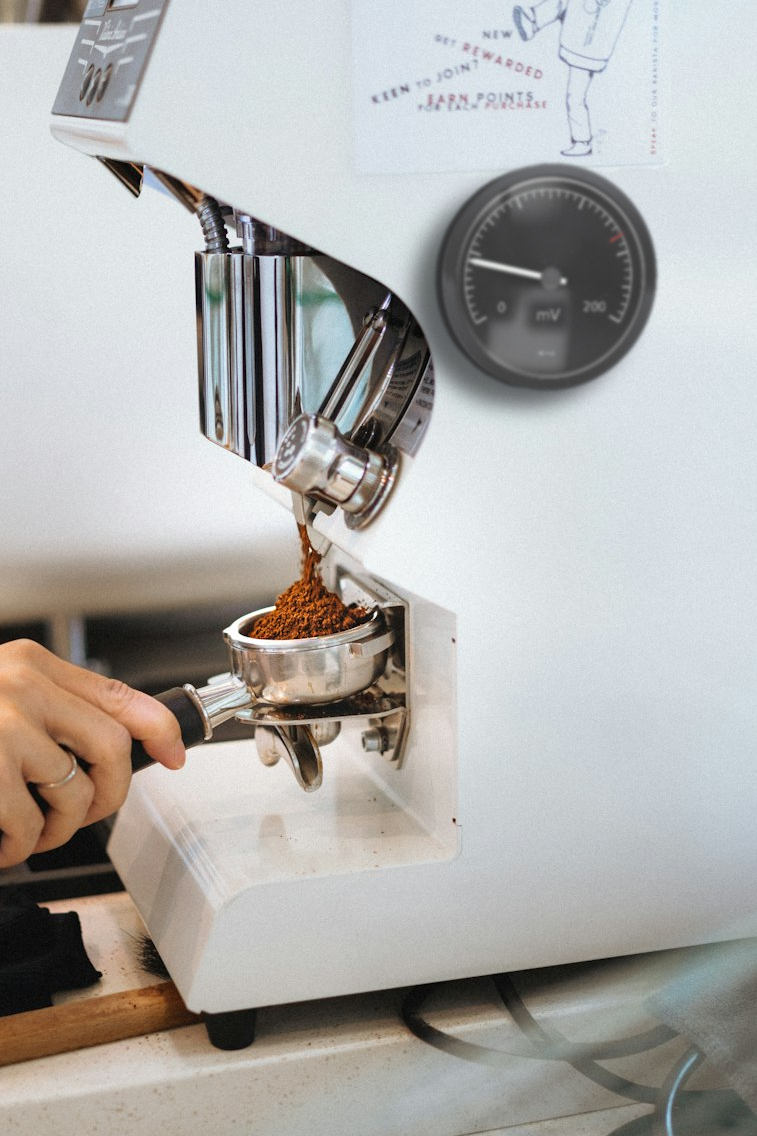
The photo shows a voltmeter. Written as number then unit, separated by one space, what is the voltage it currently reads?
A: 35 mV
